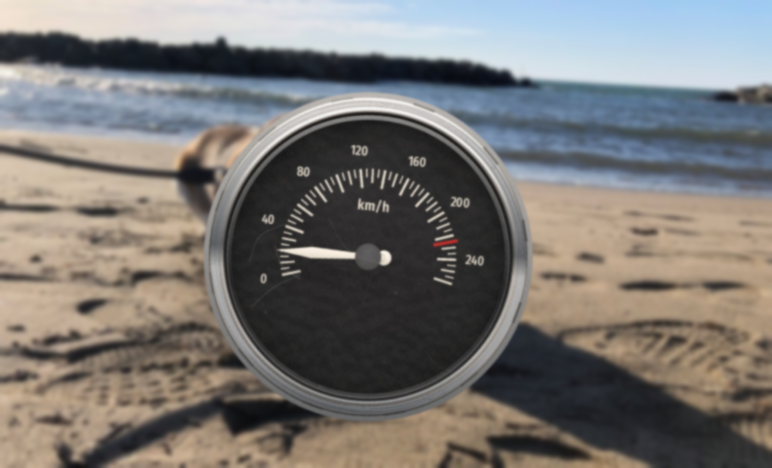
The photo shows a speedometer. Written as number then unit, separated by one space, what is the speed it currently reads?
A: 20 km/h
